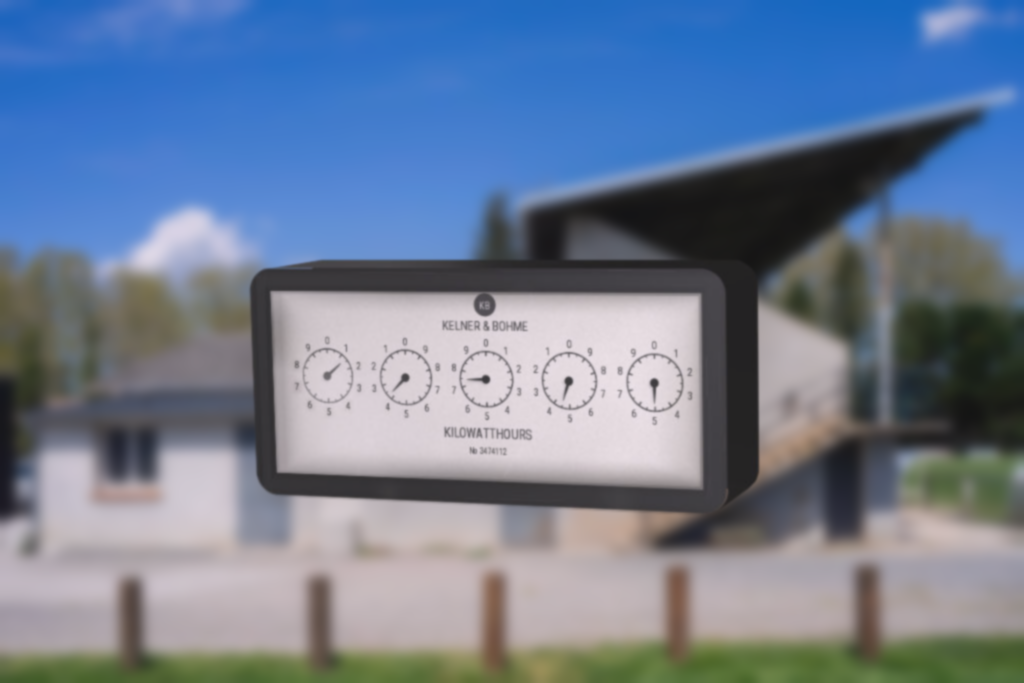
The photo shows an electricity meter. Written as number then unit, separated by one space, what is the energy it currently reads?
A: 13745 kWh
